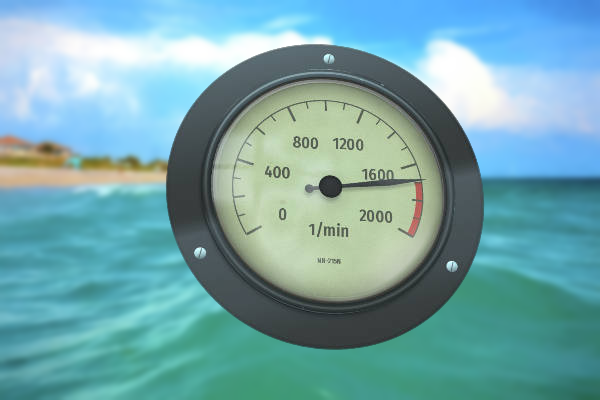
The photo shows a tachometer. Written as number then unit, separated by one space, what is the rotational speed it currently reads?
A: 1700 rpm
